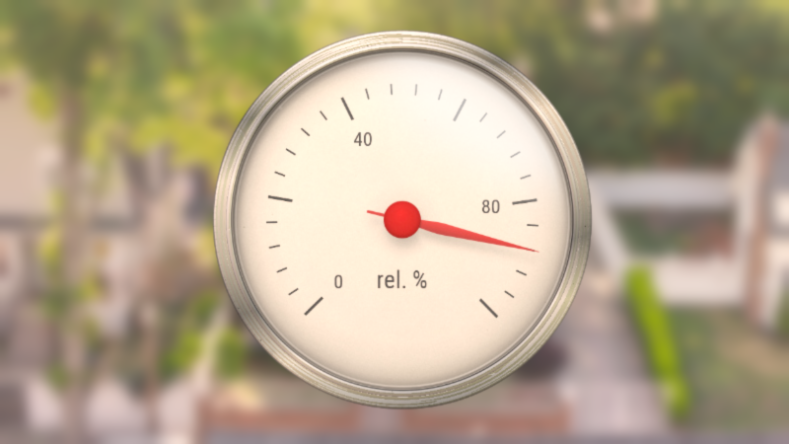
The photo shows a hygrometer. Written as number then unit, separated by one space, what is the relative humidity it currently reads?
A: 88 %
